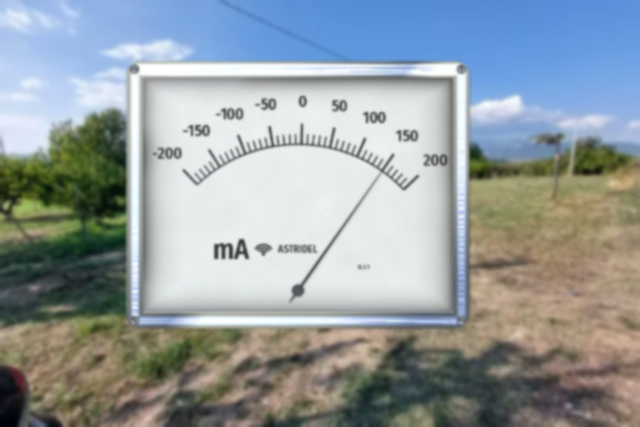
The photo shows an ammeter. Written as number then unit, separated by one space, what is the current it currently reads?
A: 150 mA
